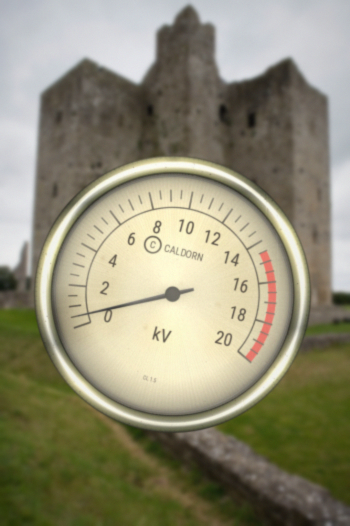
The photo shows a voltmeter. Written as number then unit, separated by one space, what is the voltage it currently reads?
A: 0.5 kV
